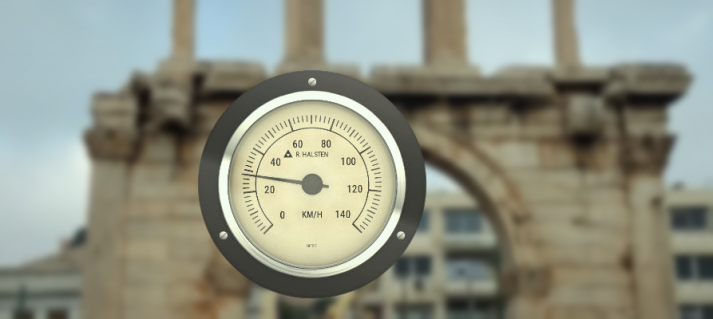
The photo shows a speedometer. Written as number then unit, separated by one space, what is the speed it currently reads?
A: 28 km/h
